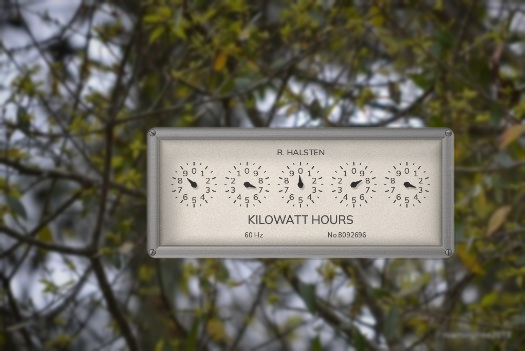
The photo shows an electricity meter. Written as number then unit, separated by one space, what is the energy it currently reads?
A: 86983 kWh
